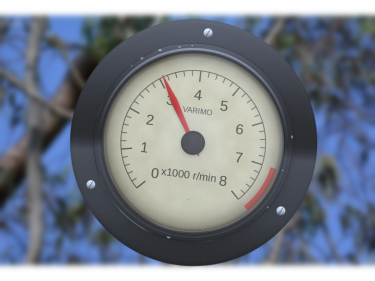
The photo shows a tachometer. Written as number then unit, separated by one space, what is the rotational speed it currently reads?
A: 3100 rpm
